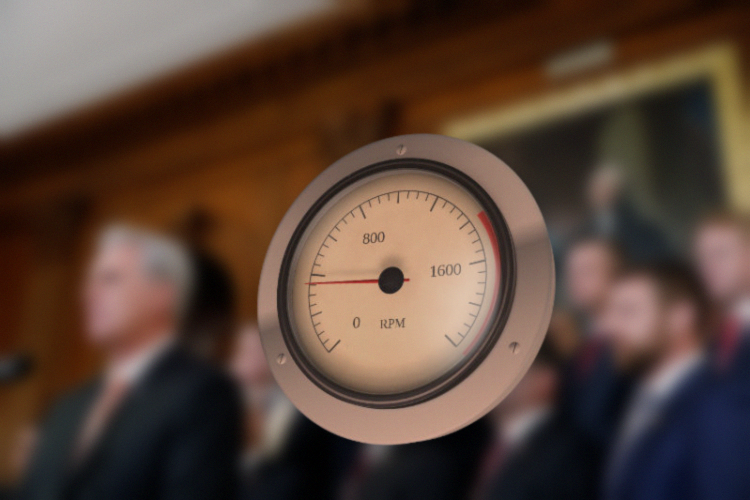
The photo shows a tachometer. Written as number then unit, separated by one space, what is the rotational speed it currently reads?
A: 350 rpm
